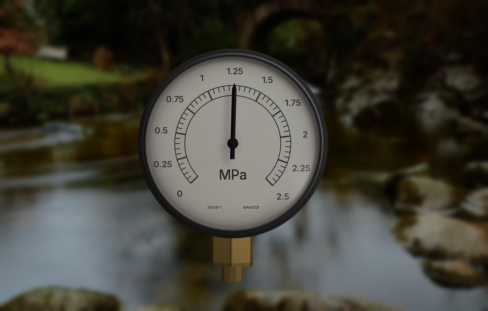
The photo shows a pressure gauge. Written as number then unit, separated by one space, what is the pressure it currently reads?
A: 1.25 MPa
